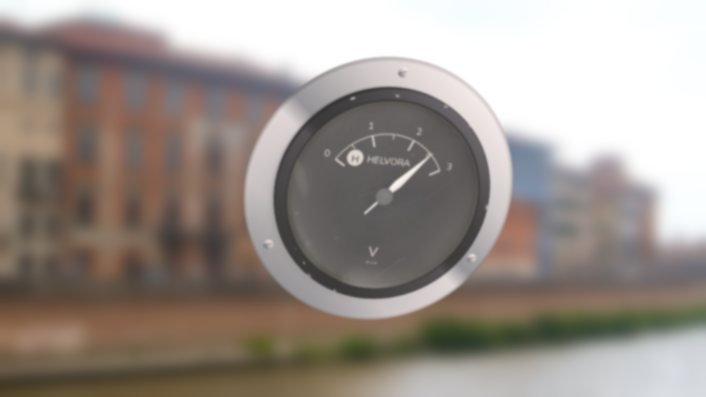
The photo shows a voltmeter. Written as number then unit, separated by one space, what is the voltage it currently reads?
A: 2.5 V
